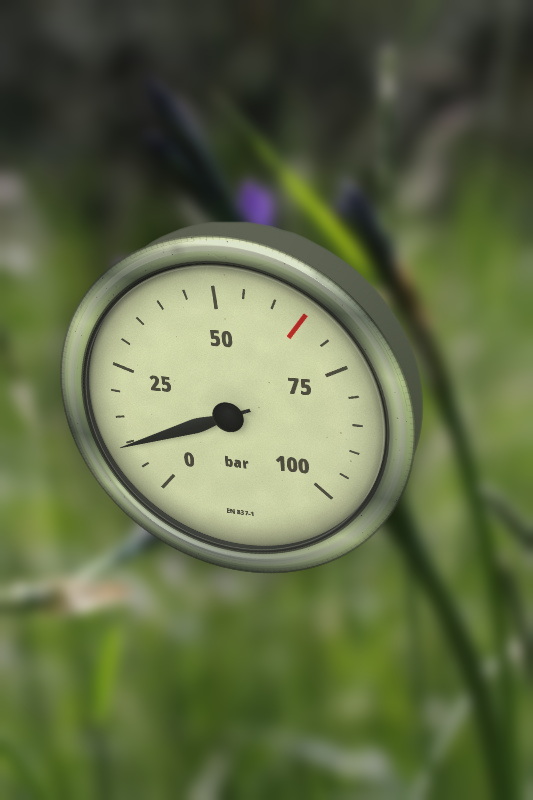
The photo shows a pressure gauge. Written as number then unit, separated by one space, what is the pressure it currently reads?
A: 10 bar
